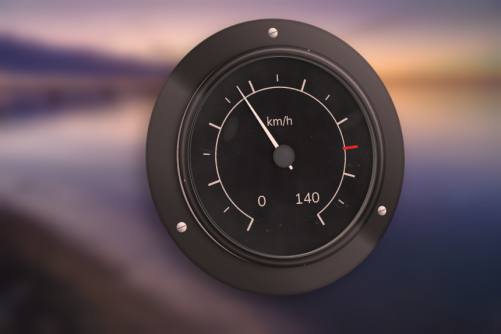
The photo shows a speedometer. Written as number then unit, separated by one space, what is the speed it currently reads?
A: 55 km/h
